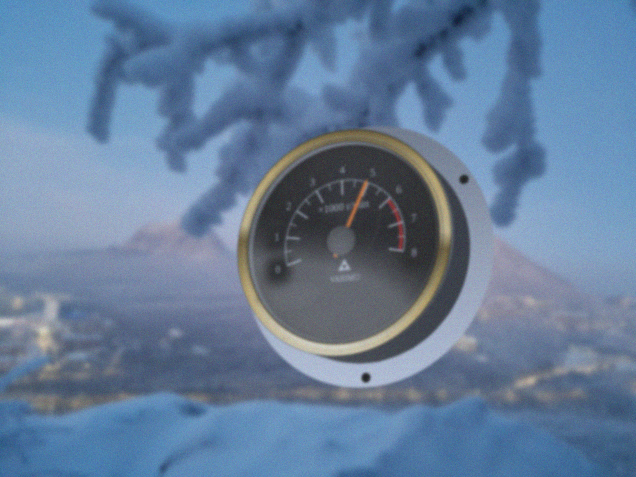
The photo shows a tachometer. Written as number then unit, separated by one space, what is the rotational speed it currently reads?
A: 5000 rpm
